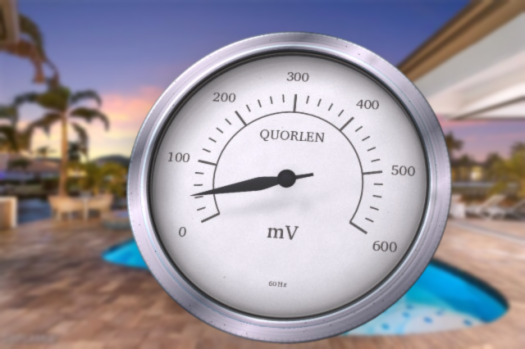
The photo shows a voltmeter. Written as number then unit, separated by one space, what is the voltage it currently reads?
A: 40 mV
